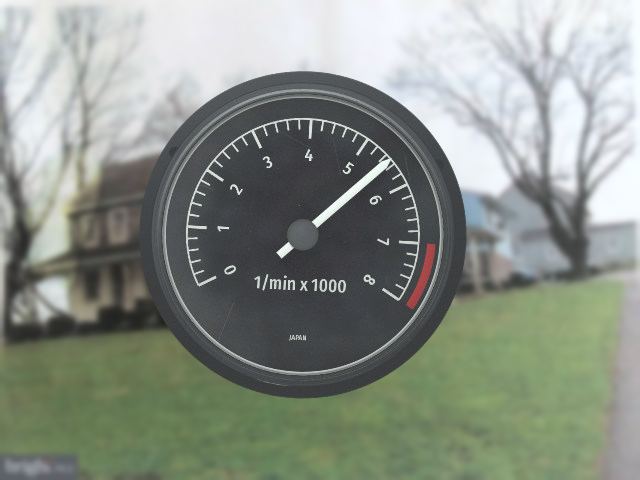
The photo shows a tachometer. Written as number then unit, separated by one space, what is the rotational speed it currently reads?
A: 5500 rpm
